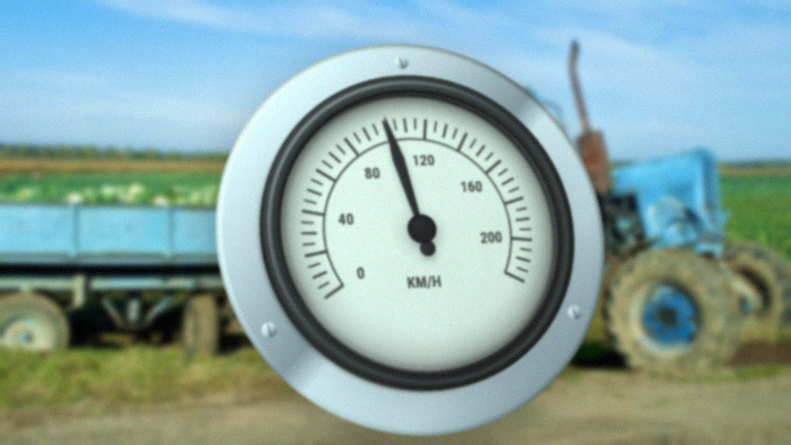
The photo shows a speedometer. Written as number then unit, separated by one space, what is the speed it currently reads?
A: 100 km/h
